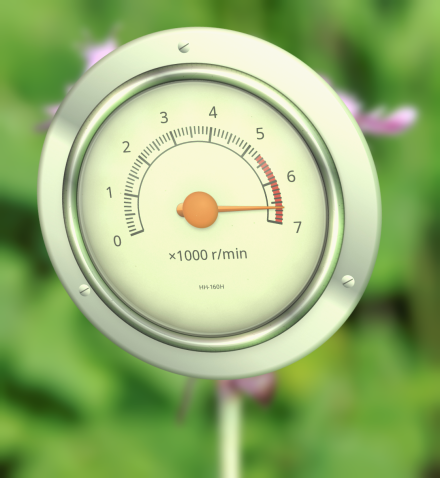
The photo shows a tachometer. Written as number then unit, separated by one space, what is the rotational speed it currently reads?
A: 6600 rpm
